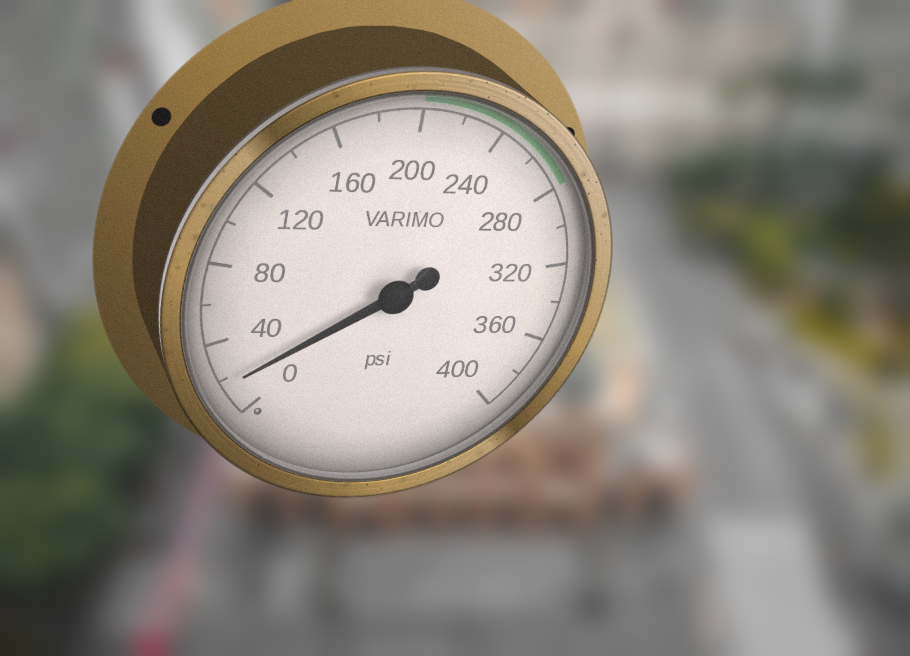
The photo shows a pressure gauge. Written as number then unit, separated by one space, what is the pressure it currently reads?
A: 20 psi
